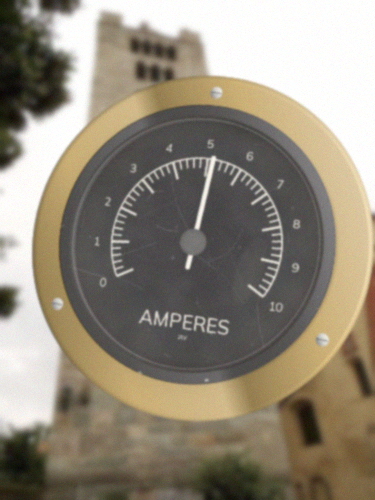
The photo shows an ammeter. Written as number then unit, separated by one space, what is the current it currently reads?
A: 5.2 A
